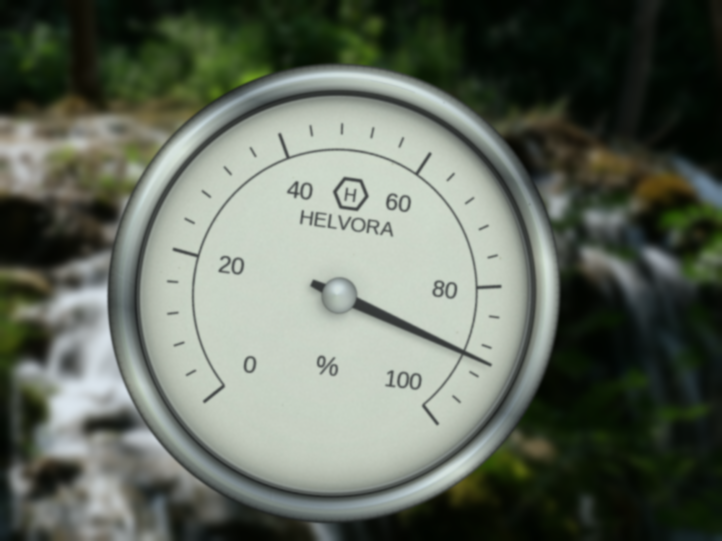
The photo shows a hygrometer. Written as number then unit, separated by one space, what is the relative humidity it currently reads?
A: 90 %
